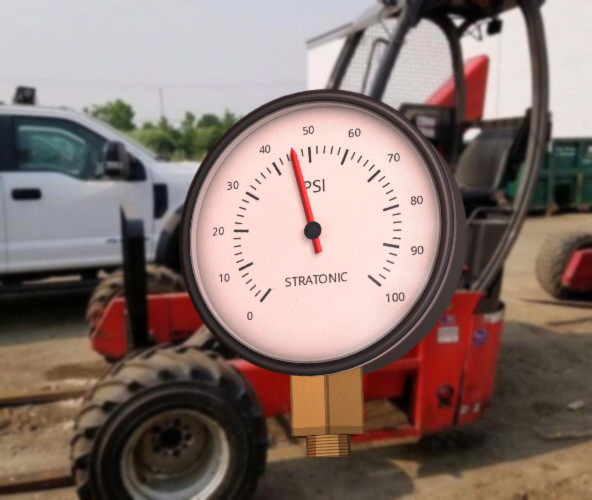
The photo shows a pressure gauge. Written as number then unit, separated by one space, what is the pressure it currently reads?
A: 46 psi
